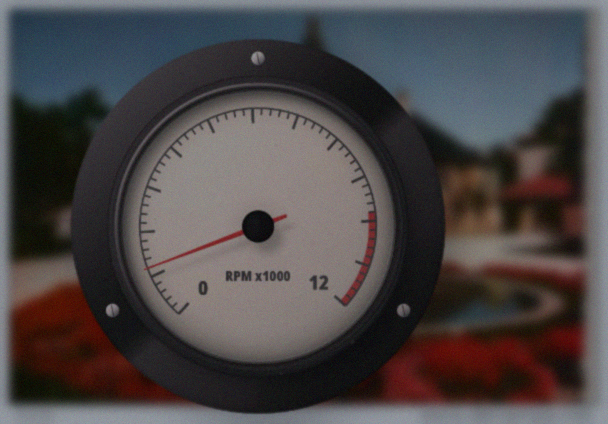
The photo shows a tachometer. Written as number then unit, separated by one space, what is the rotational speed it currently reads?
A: 1200 rpm
